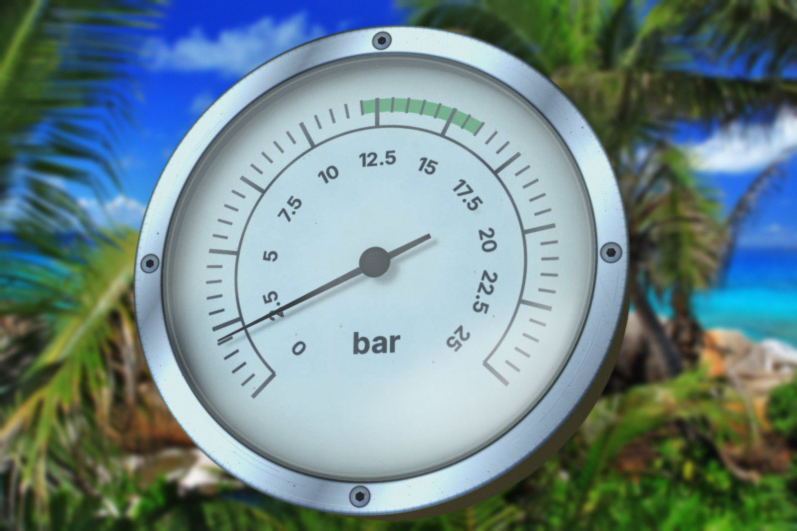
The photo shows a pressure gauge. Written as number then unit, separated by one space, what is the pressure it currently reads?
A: 2 bar
